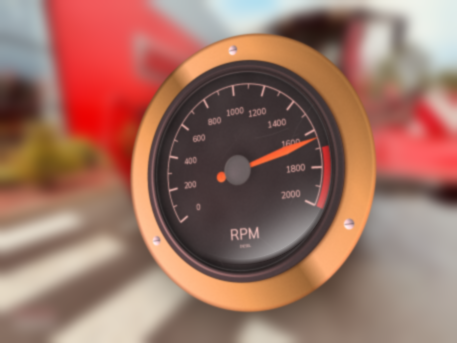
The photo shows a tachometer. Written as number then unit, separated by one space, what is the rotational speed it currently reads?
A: 1650 rpm
